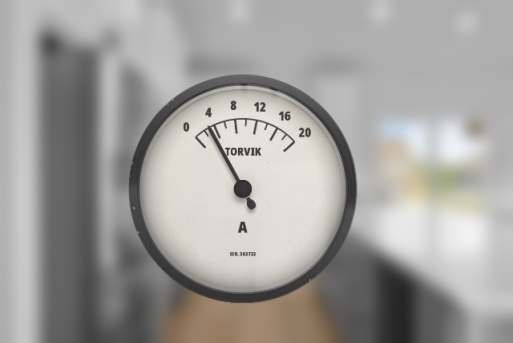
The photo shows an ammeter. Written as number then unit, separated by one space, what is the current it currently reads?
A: 3 A
